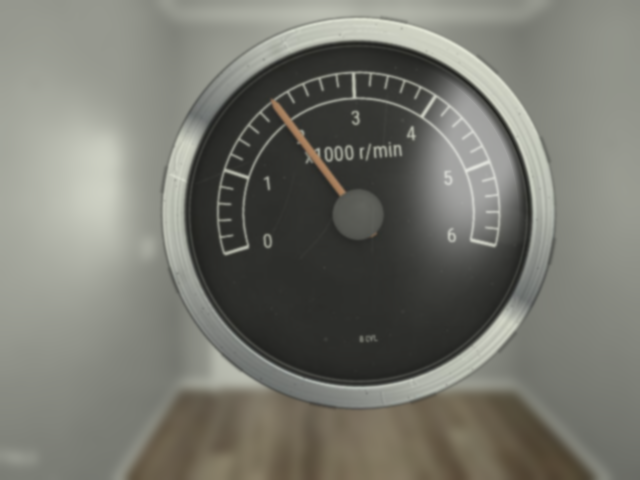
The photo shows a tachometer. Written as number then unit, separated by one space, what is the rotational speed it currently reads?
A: 2000 rpm
